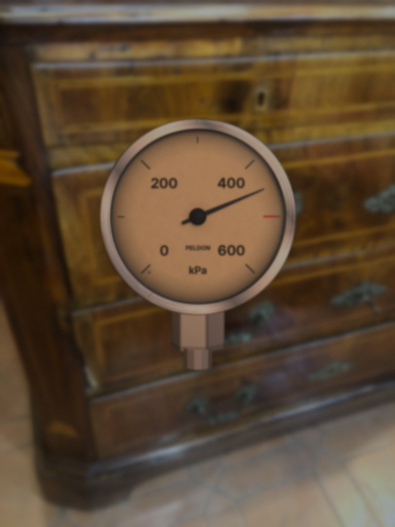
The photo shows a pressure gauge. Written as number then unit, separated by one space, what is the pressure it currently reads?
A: 450 kPa
